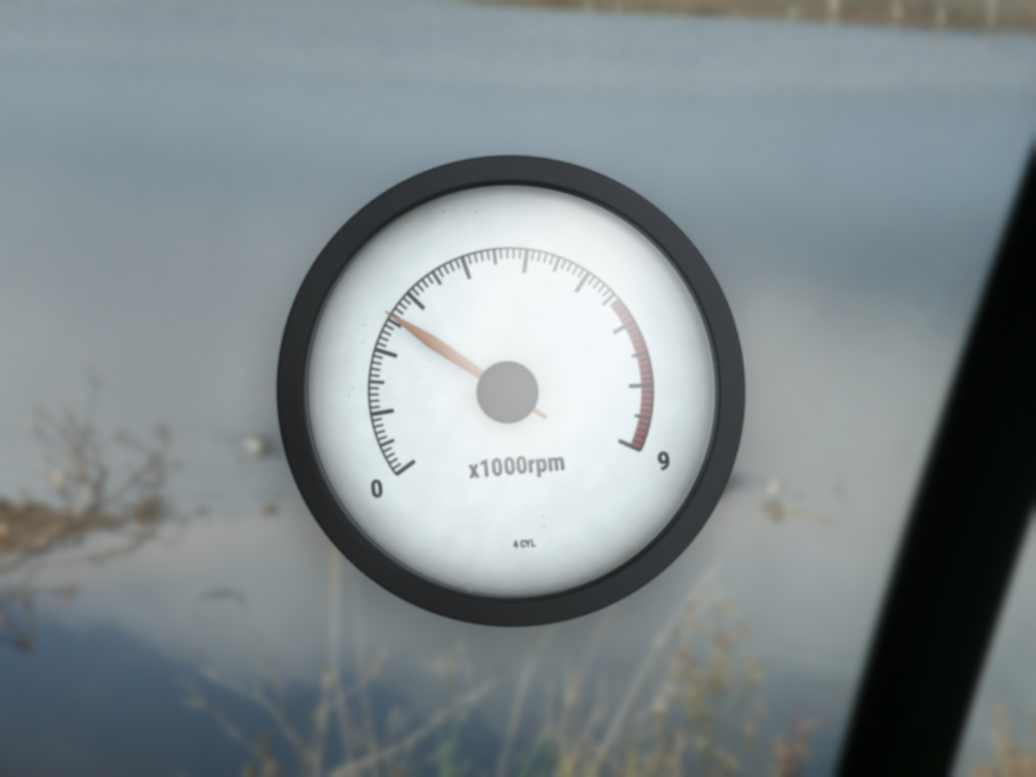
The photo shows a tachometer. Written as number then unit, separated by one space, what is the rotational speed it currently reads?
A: 2600 rpm
